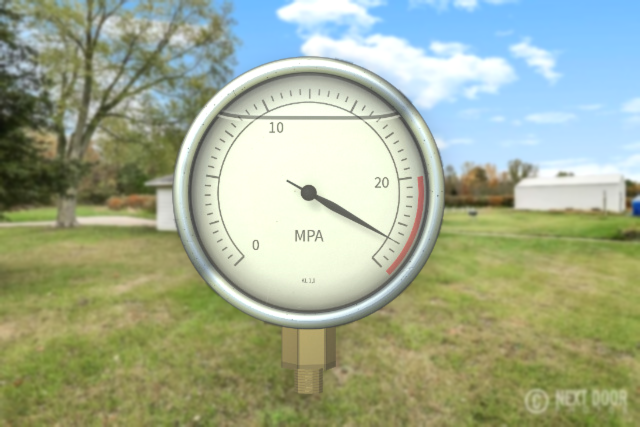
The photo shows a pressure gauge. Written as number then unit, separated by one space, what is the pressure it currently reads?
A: 23.5 MPa
